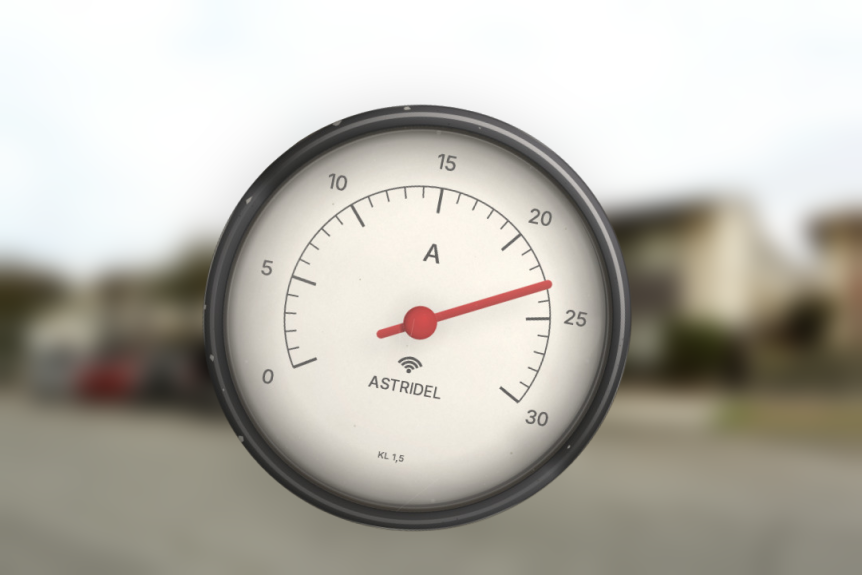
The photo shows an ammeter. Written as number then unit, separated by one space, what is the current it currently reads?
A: 23 A
